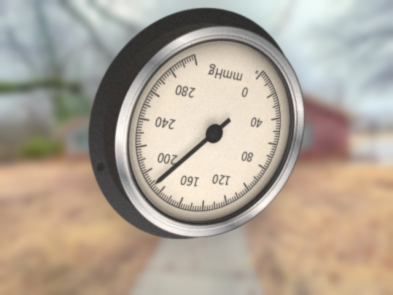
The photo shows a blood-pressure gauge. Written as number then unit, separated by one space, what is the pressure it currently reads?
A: 190 mmHg
